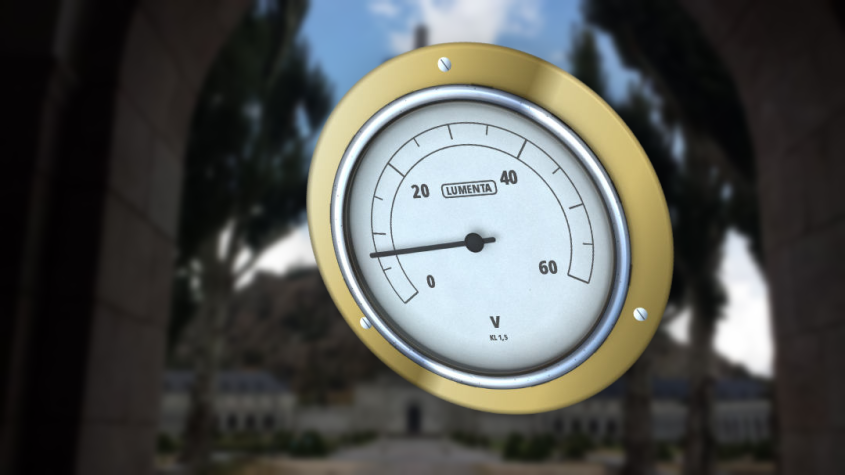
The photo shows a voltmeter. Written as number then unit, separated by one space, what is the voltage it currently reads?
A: 7.5 V
